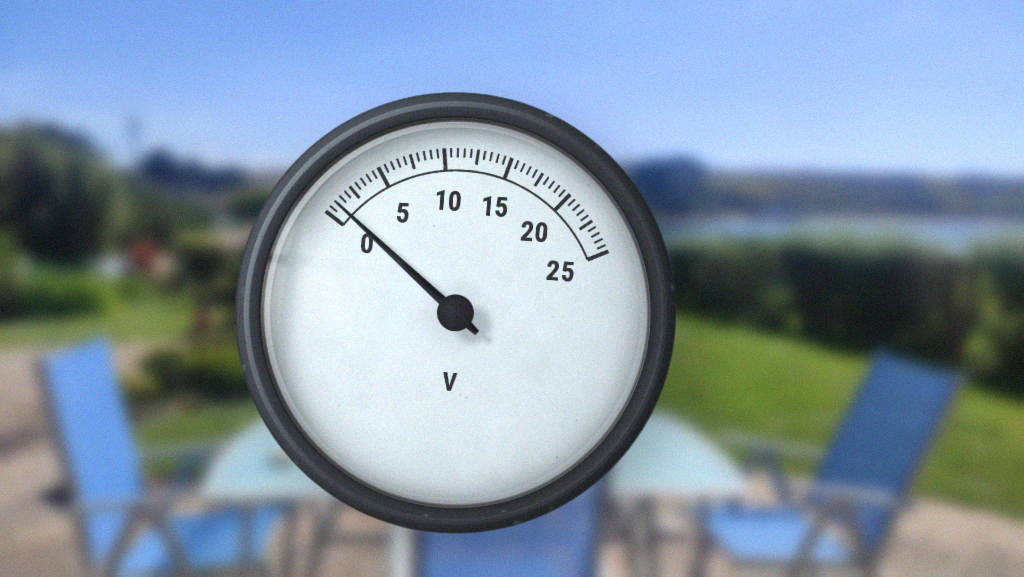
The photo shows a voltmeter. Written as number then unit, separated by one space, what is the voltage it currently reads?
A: 1 V
